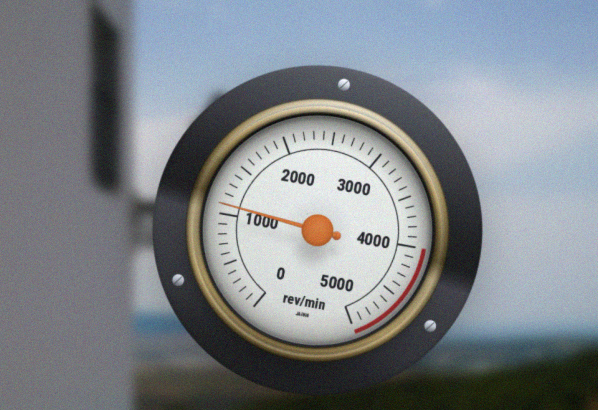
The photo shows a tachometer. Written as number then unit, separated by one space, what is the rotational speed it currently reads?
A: 1100 rpm
